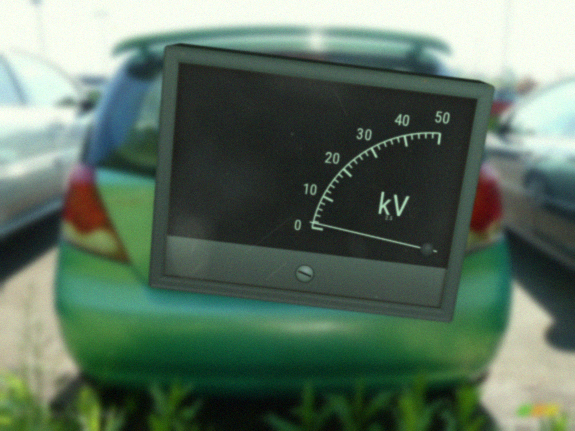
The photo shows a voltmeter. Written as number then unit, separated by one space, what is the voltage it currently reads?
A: 2 kV
